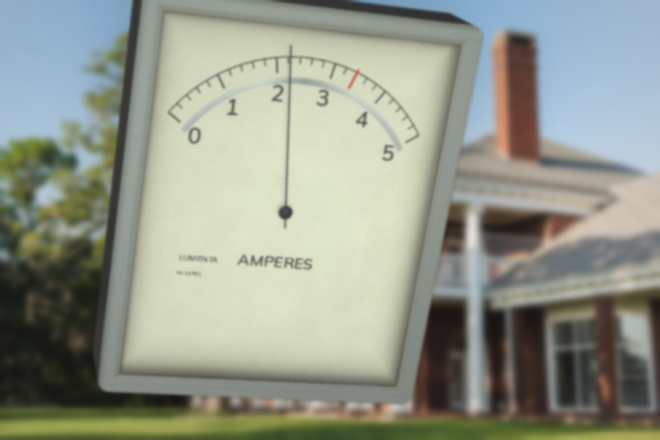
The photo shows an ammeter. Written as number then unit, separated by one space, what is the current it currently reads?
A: 2.2 A
